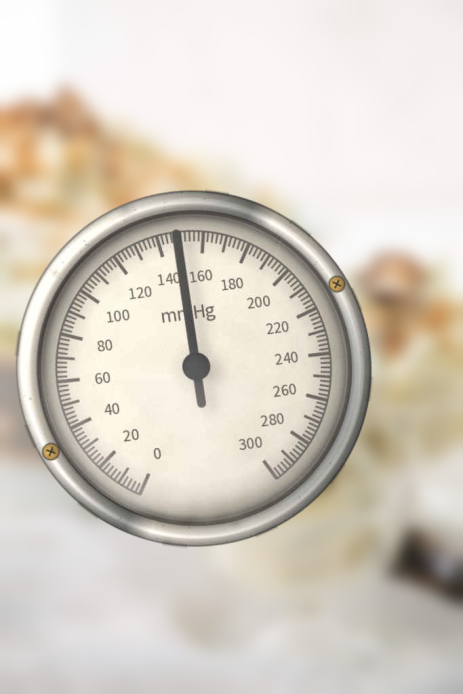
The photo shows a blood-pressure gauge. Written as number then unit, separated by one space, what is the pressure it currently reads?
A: 148 mmHg
